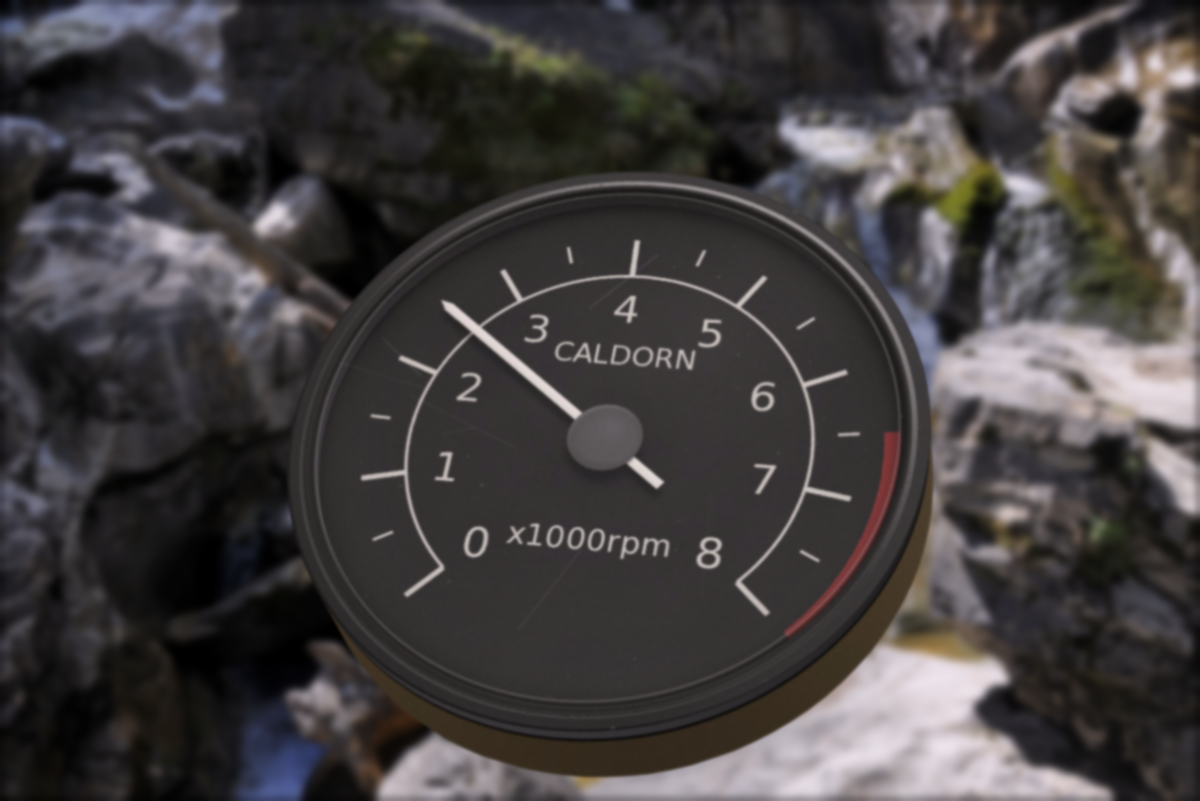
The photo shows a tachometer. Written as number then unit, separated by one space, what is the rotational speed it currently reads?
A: 2500 rpm
